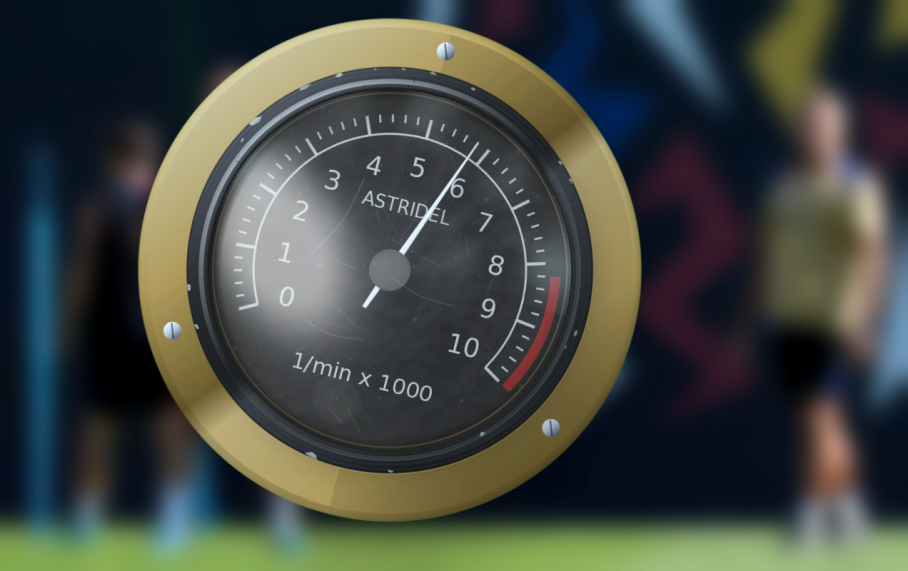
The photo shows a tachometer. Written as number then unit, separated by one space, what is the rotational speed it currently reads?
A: 5800 rpm
